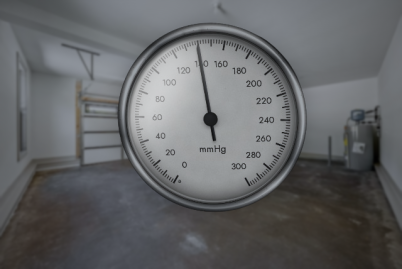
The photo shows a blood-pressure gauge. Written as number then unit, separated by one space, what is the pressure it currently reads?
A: 140 mmHg
